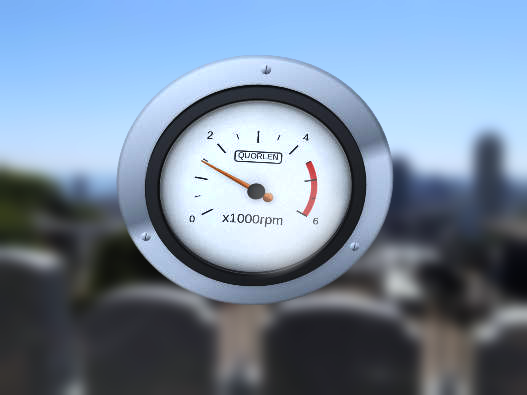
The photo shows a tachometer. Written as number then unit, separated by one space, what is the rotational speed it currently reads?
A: 1500 rpm
